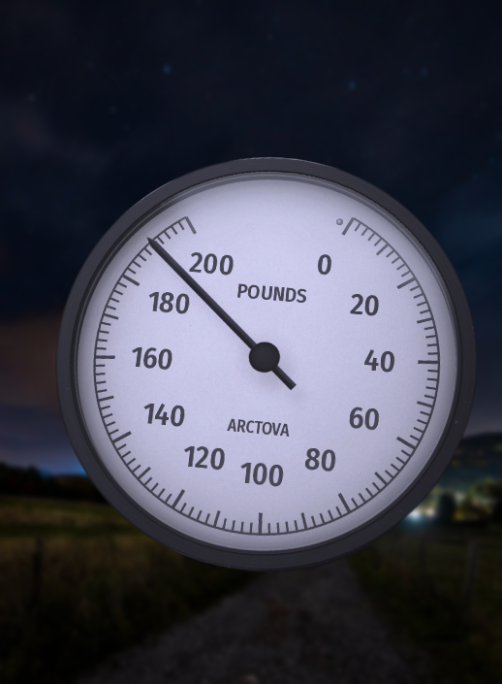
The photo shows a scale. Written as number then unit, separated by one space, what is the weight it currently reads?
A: 190 lb
